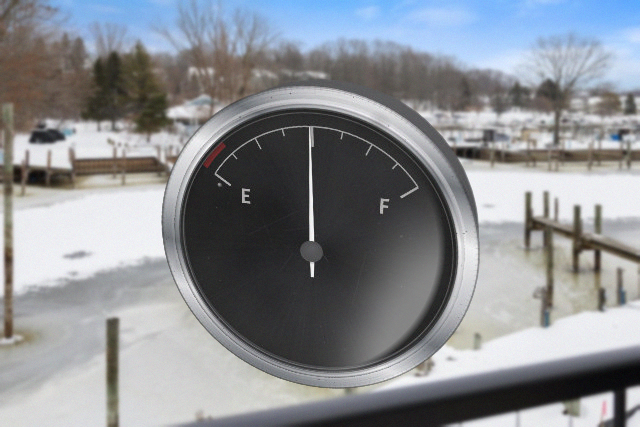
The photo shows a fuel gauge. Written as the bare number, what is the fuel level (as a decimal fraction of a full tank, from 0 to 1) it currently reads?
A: 0.5
